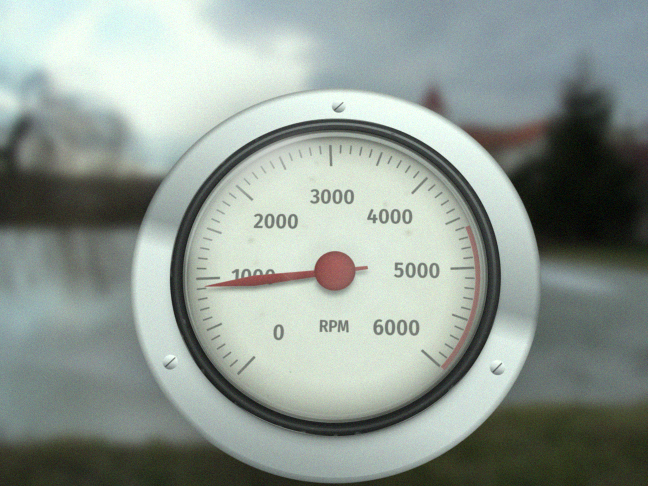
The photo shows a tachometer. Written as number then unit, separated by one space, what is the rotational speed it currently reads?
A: 900 rpm
